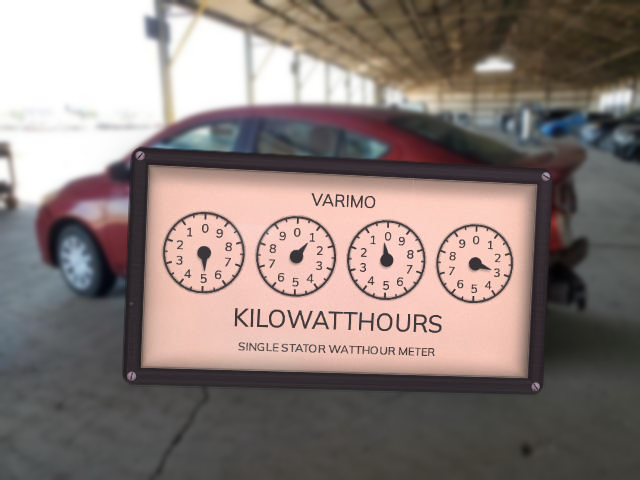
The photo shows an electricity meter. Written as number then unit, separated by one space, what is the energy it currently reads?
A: 5103 kWh
